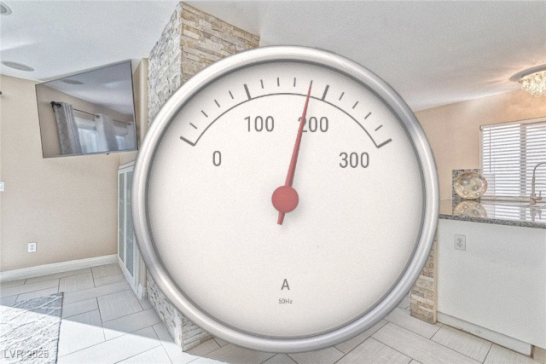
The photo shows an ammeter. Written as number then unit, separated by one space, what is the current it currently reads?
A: 180 A
